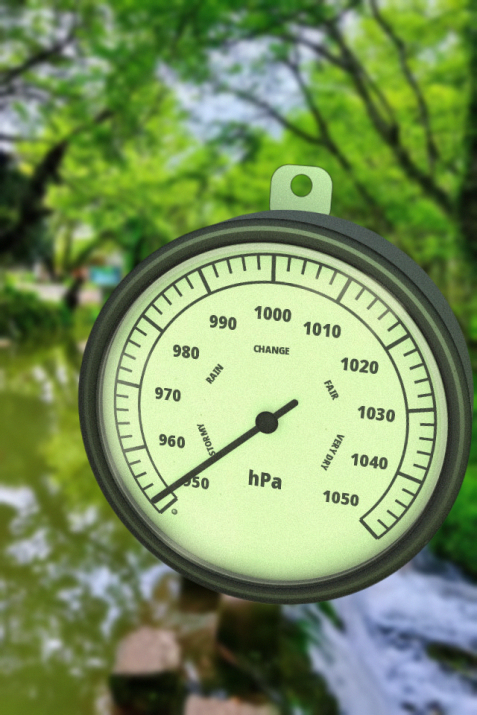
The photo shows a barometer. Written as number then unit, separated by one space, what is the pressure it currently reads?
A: 952 hPa
